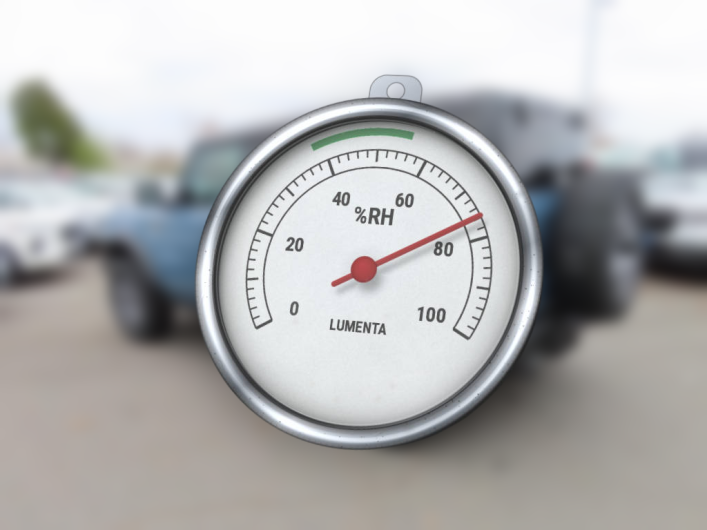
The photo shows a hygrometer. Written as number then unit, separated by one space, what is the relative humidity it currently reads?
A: 76 %
